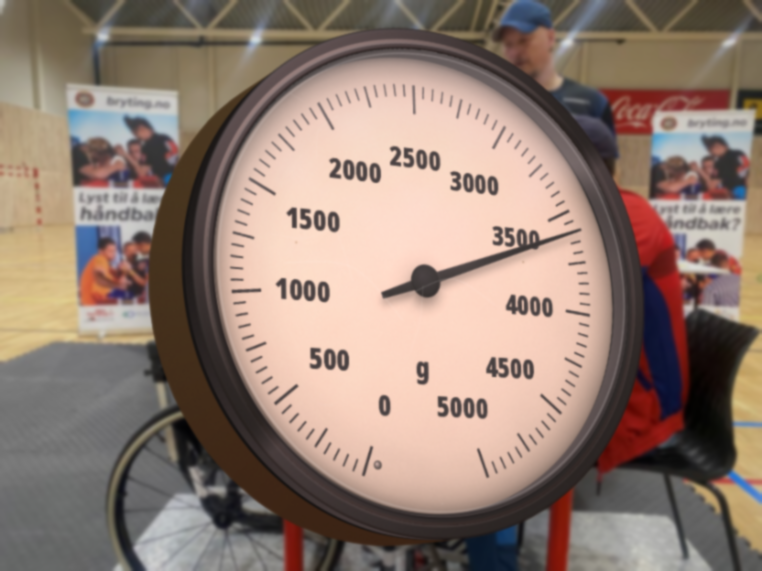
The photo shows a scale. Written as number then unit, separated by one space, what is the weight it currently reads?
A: 3600 g
